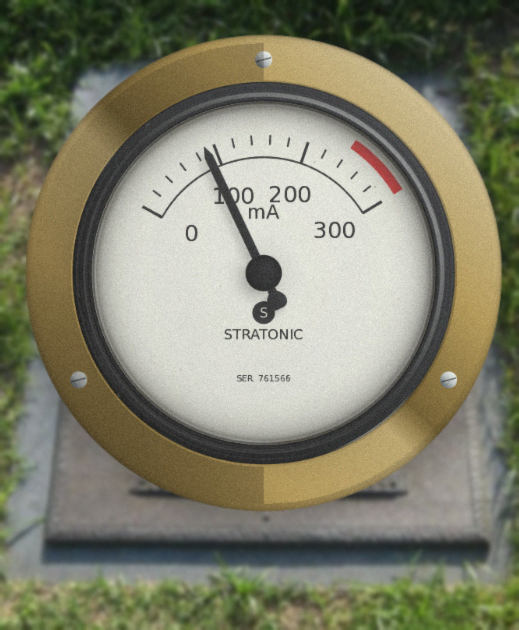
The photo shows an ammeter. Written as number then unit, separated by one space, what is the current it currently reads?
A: 90 mA
